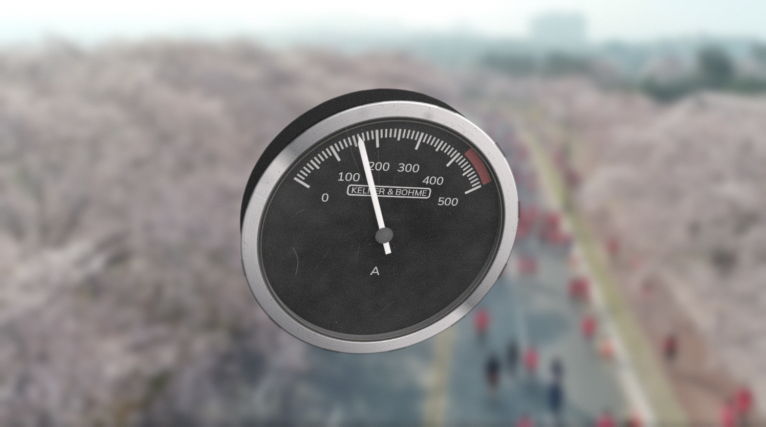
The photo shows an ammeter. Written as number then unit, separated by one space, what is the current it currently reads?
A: 160 A
